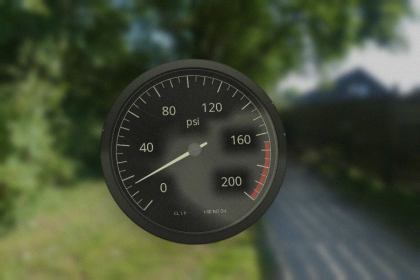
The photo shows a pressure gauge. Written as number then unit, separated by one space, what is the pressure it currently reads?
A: 15 psi
